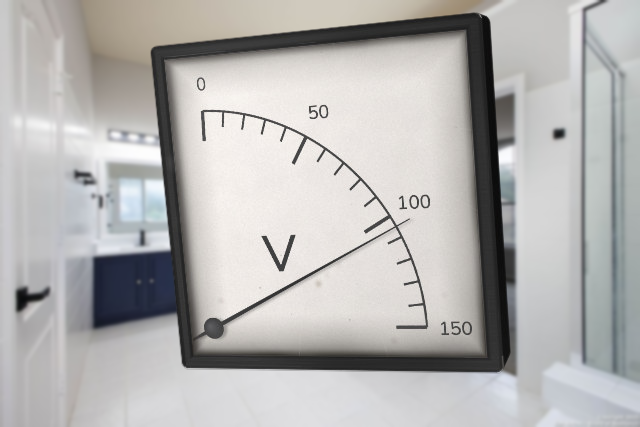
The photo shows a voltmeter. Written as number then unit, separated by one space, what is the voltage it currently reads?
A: 105 V
